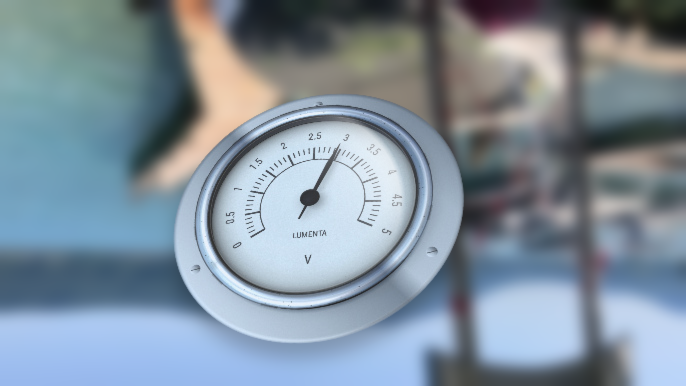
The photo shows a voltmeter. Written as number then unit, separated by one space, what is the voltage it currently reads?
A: 3 V
